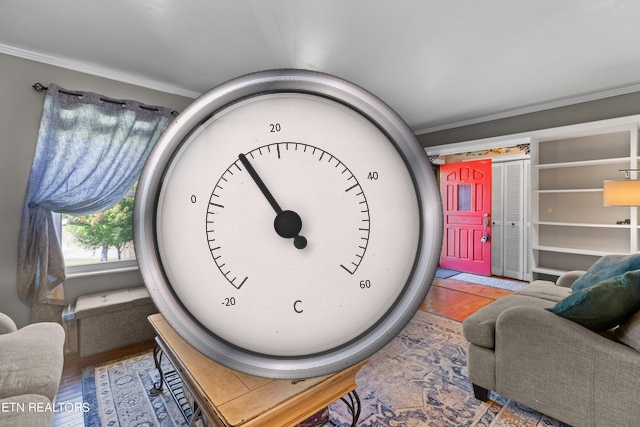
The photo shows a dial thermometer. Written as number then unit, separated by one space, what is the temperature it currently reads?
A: 12 °C
